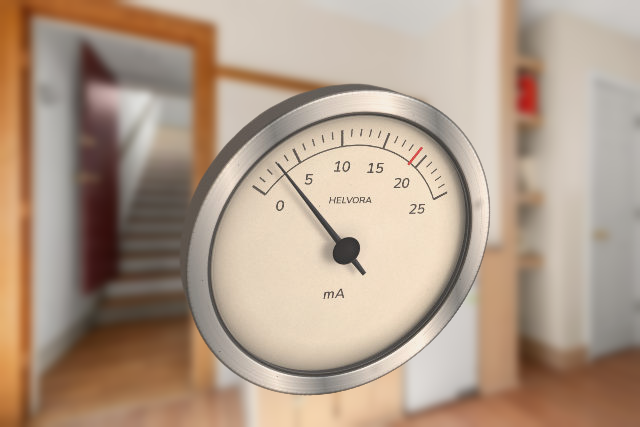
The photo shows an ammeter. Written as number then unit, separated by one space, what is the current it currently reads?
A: 3 mA
